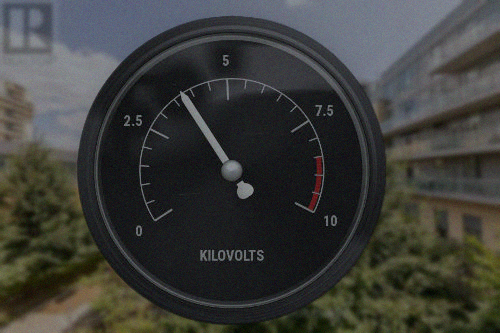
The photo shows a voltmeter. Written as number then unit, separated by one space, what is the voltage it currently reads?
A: 3.75 kV
